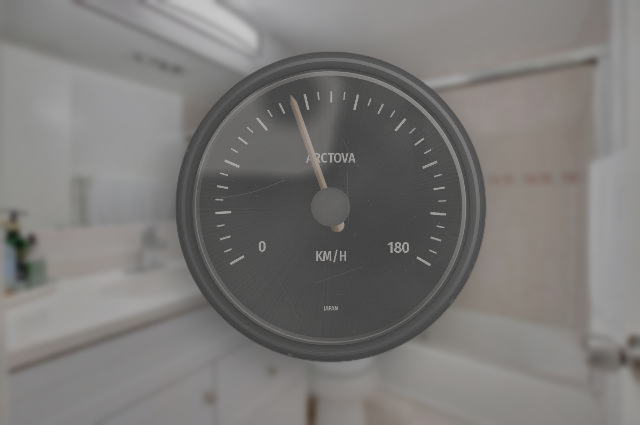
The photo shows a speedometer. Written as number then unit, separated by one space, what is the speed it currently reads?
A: 75 km/h
